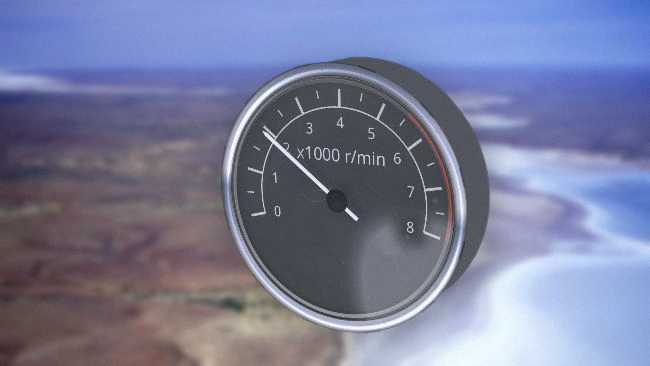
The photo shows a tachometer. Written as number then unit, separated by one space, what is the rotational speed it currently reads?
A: 2000 rpm
